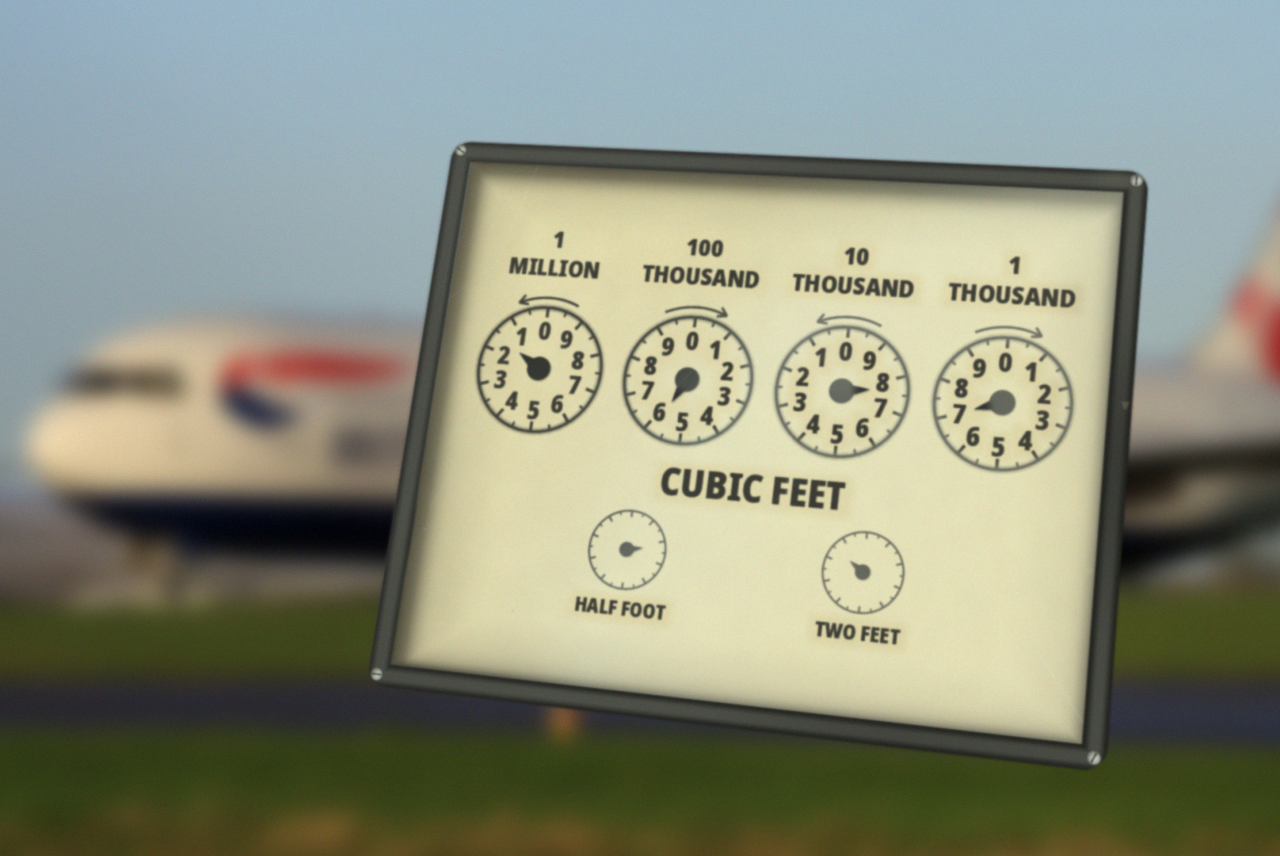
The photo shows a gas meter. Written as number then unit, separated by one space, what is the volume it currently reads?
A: 157700 ft³
